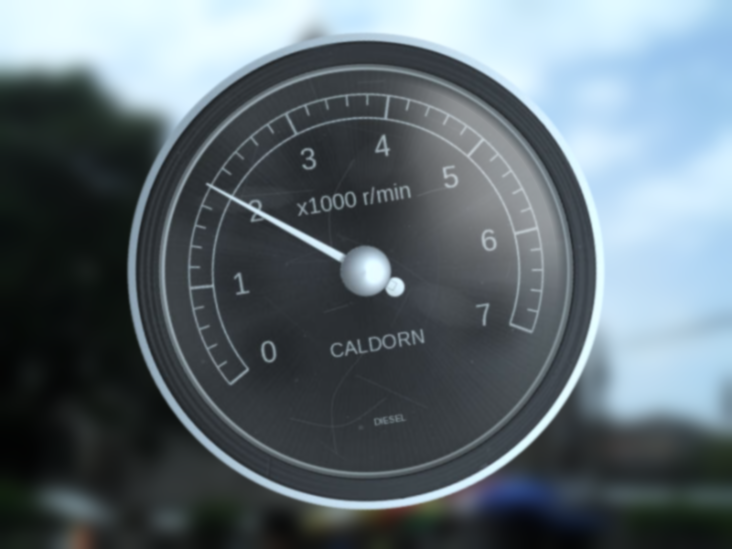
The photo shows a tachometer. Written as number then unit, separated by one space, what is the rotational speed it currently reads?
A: 2000 rpm
